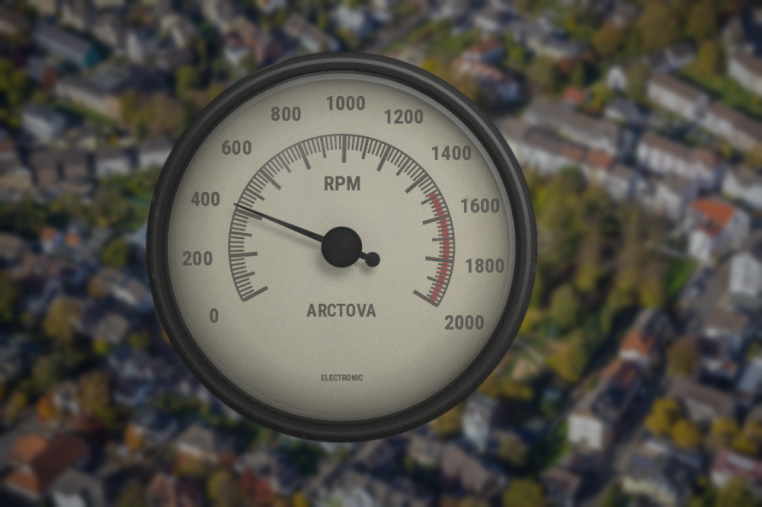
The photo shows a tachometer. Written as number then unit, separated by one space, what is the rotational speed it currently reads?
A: 420 rpm
